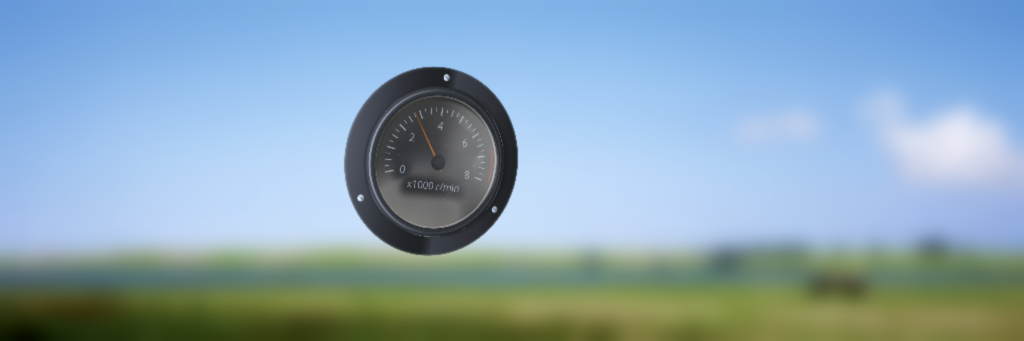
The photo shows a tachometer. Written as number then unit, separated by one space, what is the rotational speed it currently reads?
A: 2750 rpm
